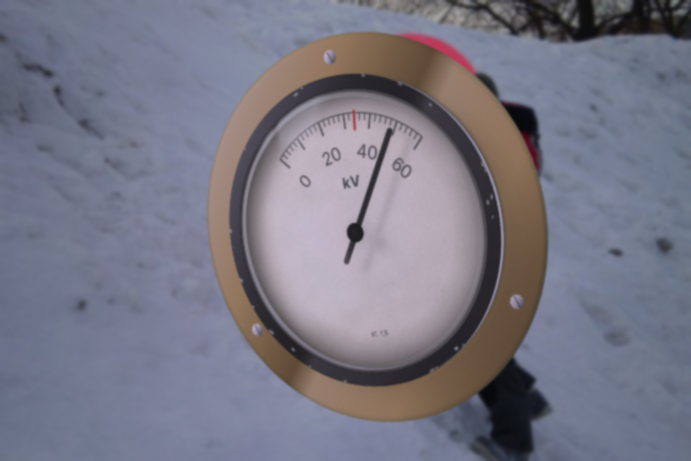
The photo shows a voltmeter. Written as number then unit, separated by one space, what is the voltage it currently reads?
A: 50 kV
